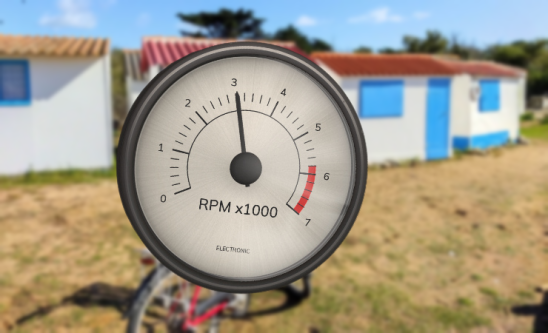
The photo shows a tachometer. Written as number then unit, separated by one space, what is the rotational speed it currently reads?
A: 3000 rpm
